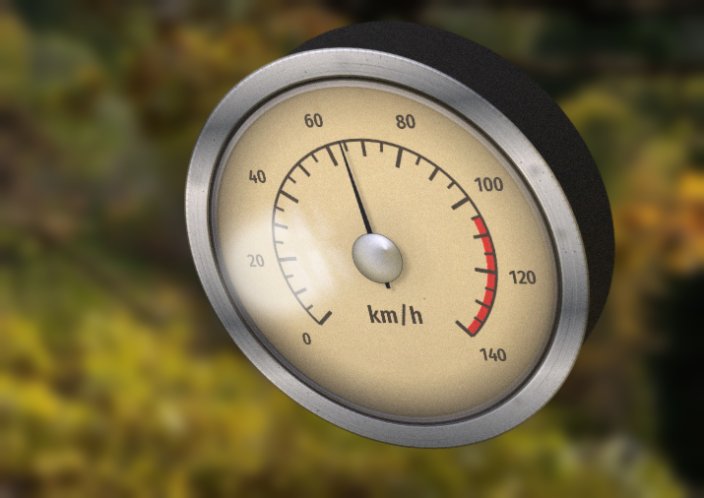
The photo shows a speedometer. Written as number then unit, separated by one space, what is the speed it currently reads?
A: 65 km/h
